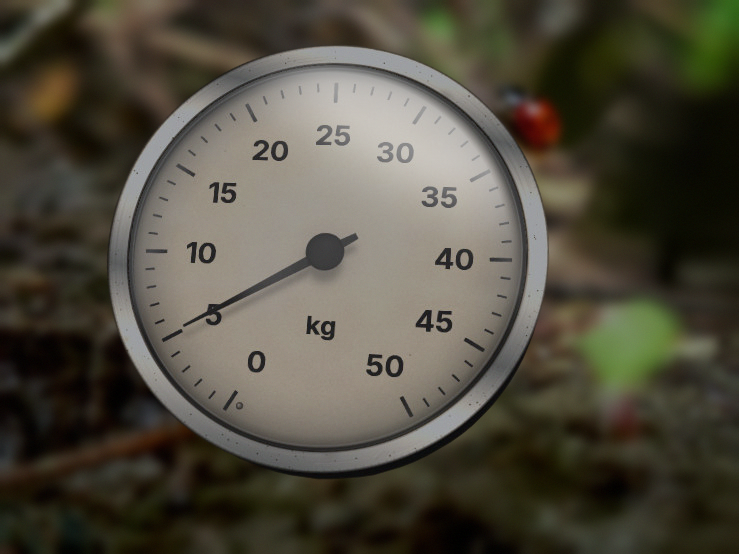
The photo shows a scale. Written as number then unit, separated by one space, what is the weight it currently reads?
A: 5 kg
